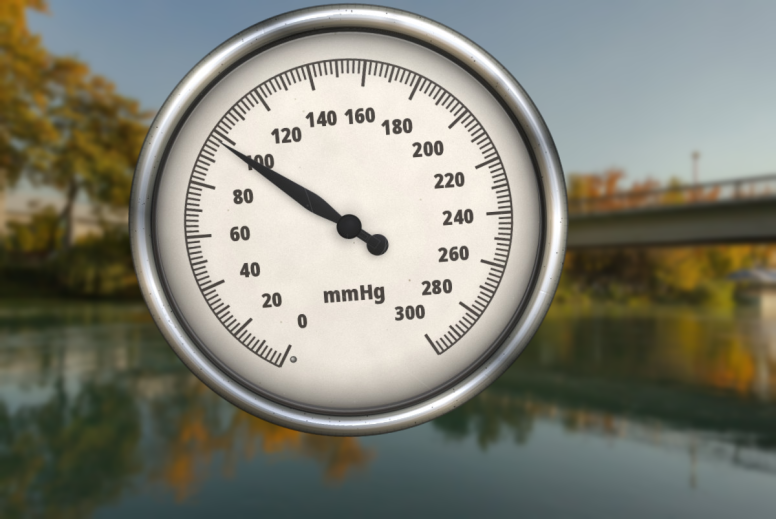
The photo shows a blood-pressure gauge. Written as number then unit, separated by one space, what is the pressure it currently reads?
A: 98 mmHg
